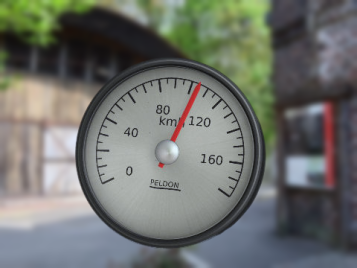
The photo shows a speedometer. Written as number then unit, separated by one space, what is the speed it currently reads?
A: 105 km/h
